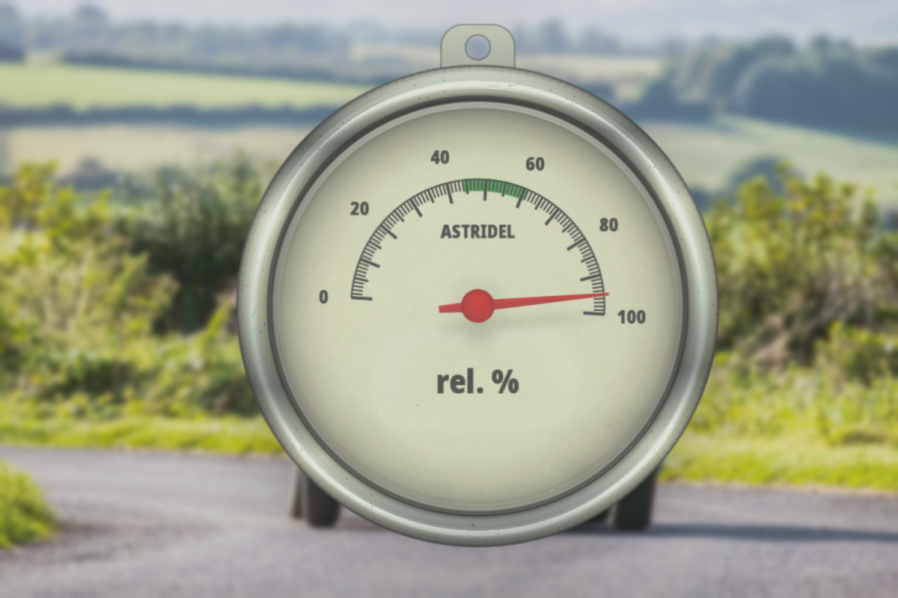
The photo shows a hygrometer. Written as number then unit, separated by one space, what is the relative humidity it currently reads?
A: 95 %
